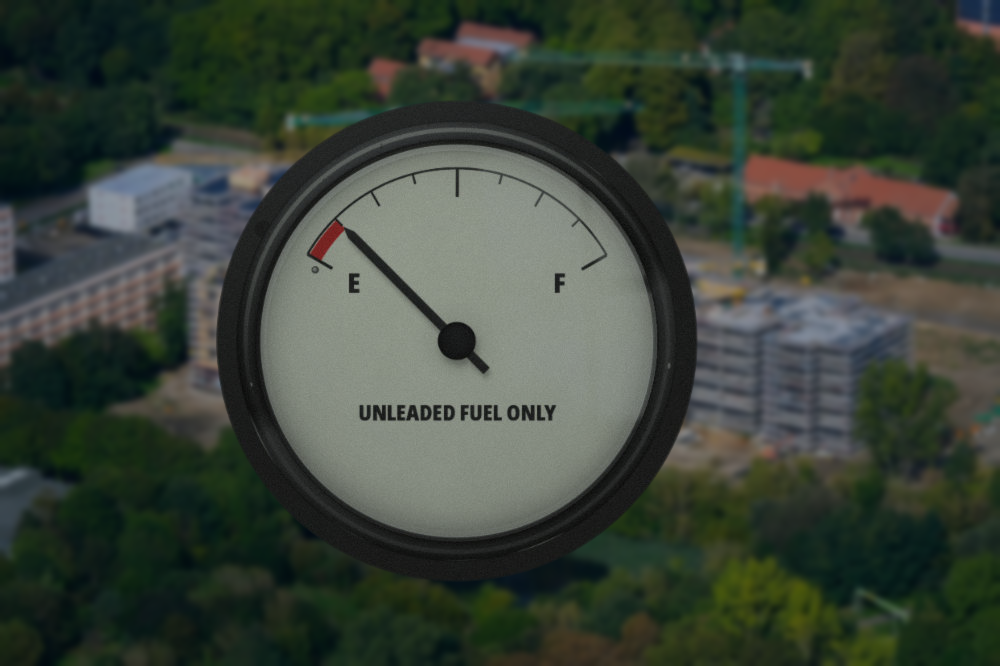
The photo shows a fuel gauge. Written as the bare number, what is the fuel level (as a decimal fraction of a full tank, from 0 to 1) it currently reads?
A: 0.125
